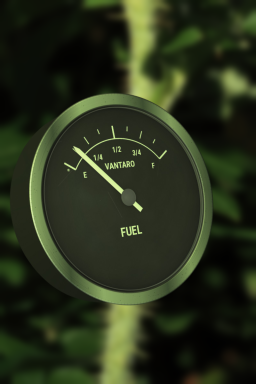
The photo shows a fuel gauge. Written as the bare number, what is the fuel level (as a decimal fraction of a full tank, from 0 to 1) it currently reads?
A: 0.125
